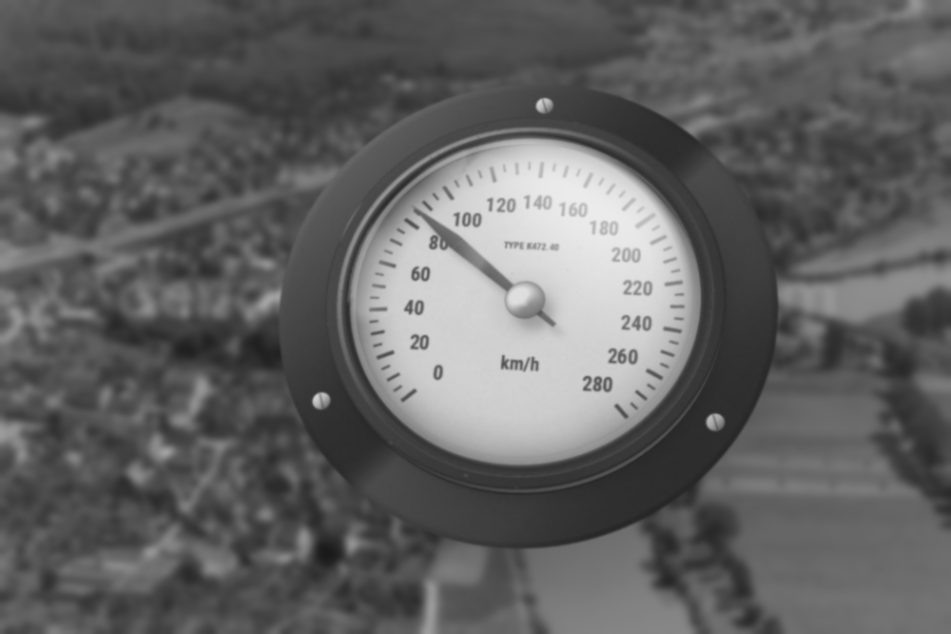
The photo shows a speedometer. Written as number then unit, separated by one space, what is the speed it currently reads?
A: 85 km/h
